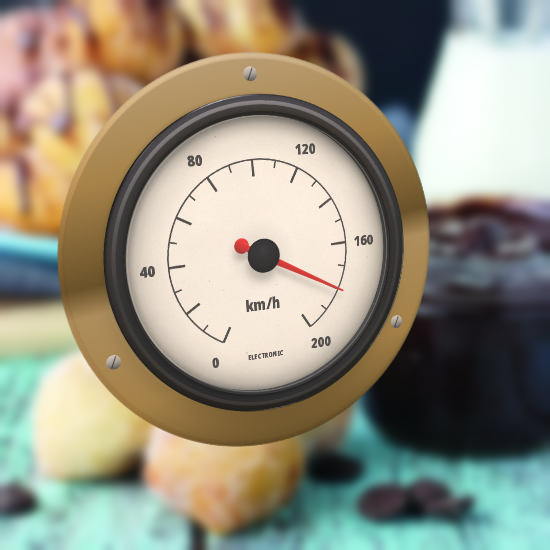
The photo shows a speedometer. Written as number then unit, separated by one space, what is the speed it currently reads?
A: 180 km/h
